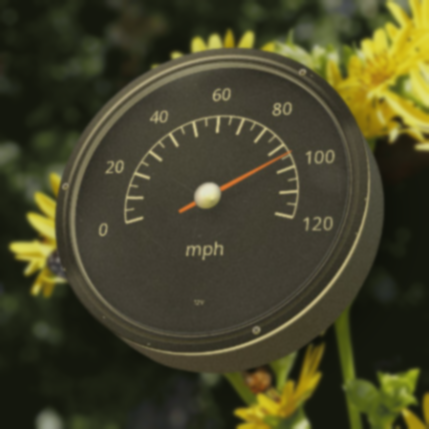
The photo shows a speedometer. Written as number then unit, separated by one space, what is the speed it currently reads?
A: 95 mph
